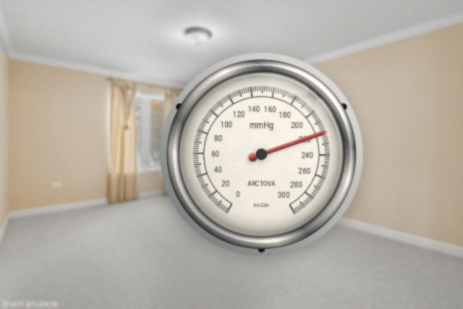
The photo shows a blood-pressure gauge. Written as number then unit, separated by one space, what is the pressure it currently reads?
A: 220 mmHg
